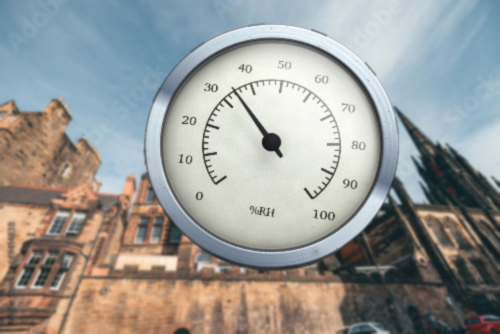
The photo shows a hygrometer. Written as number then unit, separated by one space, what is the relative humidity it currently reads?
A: 34 %
